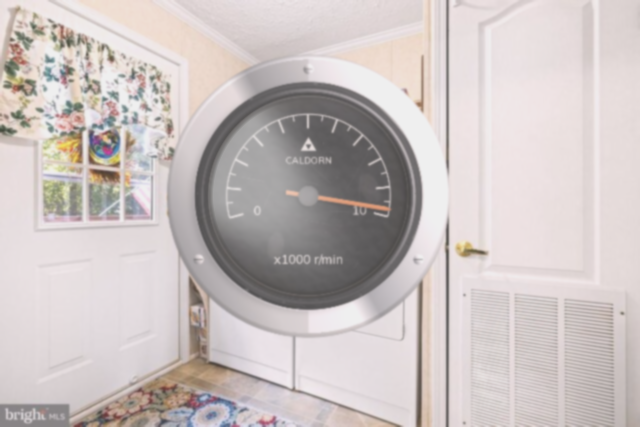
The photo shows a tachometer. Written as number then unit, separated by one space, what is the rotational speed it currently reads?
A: 9750 rpm
